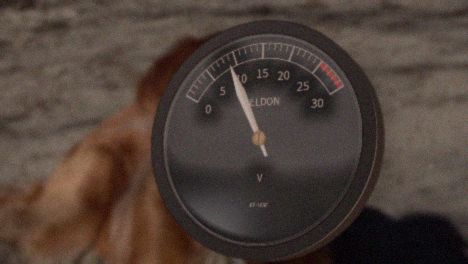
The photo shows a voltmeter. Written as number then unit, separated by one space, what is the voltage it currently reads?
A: 9 V
